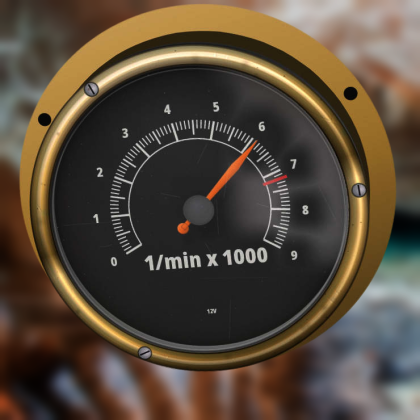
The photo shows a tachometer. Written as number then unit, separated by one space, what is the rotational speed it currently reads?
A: 6100 rpm
